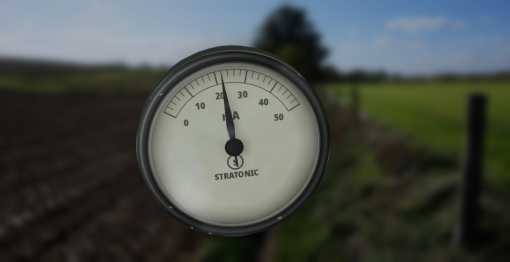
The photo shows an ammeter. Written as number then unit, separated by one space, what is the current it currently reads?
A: 22 mA
